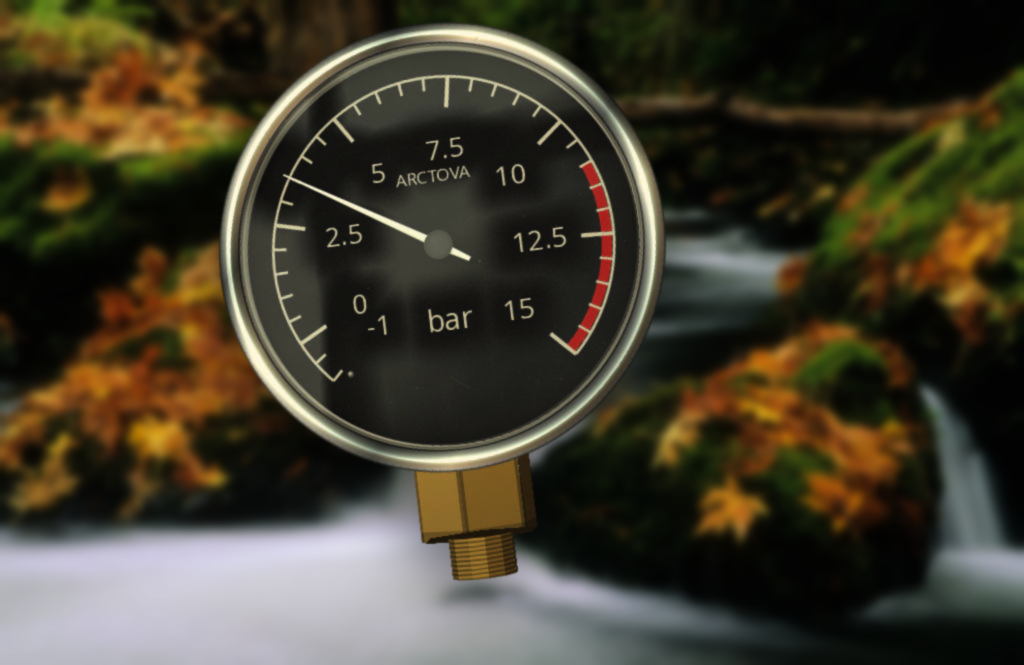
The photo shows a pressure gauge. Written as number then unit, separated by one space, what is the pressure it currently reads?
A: 3.5 bar
